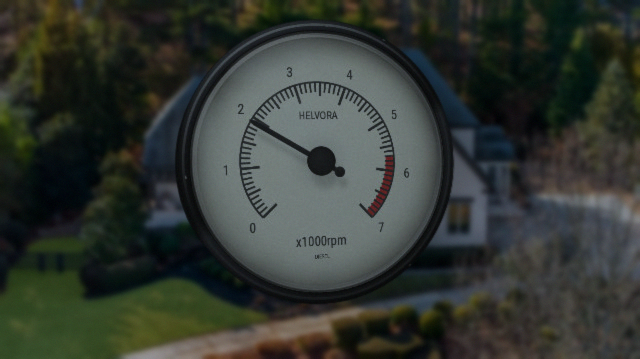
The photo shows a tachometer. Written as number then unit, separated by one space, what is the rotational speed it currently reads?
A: 1900 rpm
